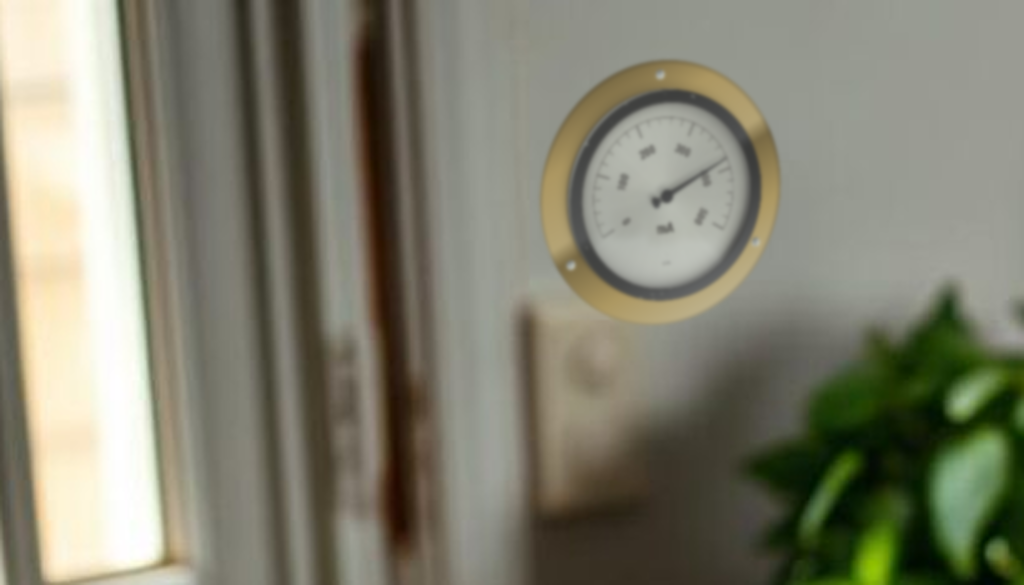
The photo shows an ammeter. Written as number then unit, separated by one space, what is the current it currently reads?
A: 380 mA
